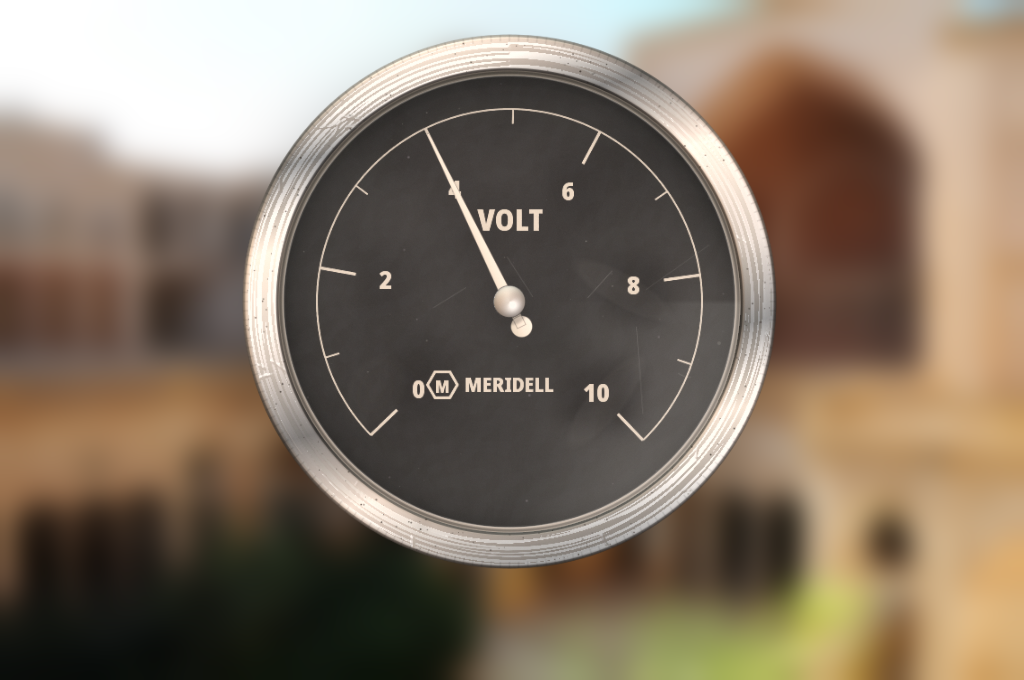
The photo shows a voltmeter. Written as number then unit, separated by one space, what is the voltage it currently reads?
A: 4 V
